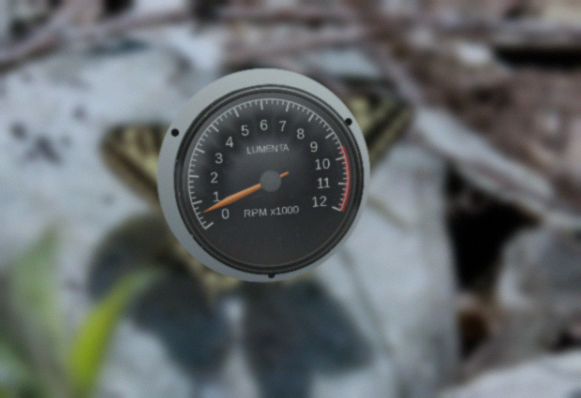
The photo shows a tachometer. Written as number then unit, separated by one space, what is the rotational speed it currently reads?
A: 600 rpm
